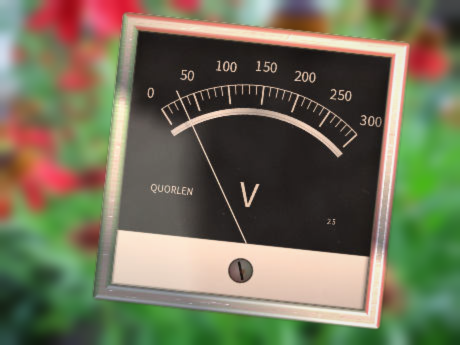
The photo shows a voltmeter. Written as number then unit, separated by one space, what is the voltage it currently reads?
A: 30 V
